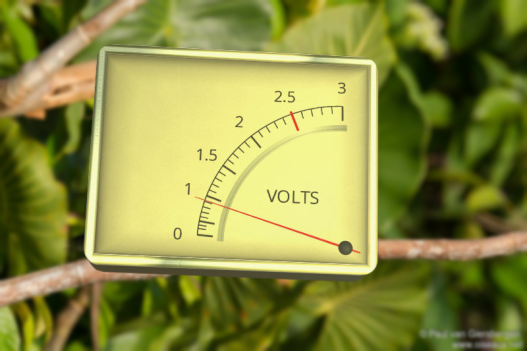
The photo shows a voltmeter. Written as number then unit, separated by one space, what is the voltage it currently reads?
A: 0.9 V
